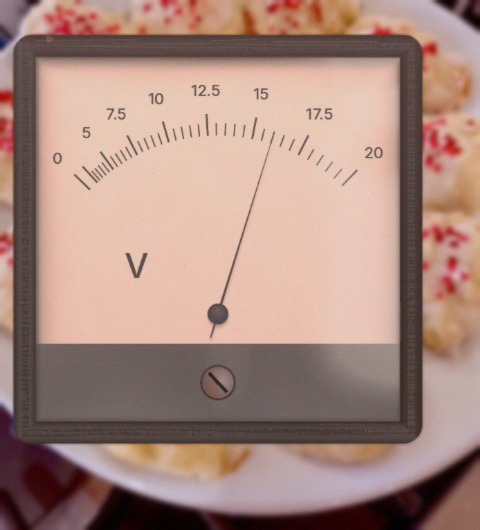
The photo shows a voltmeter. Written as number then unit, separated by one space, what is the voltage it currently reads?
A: 16 V
